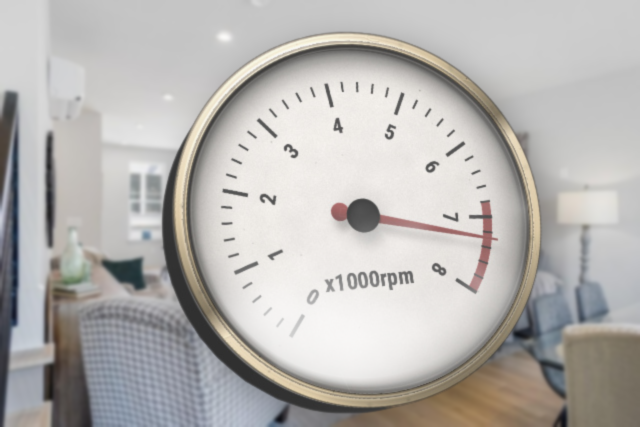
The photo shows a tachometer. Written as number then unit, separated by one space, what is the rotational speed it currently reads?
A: 7300 rpm
